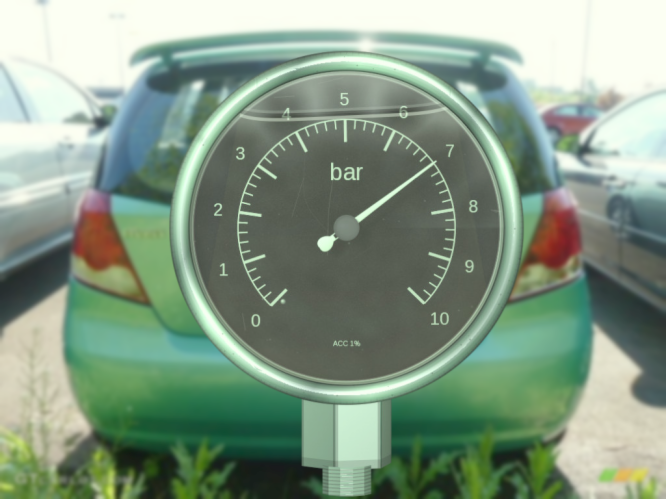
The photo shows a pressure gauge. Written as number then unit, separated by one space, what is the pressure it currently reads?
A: 7 bar
